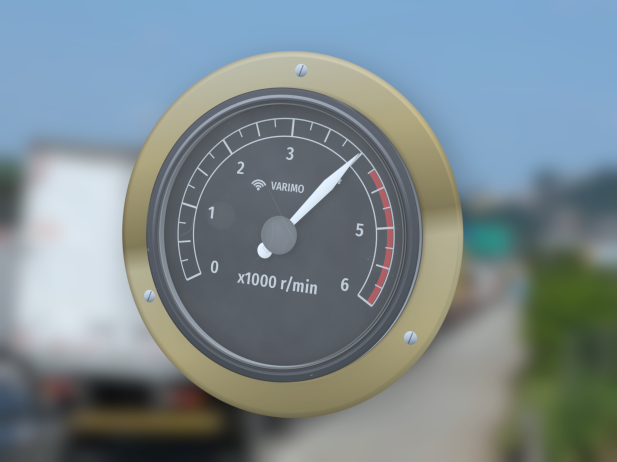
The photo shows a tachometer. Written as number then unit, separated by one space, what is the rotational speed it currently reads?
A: 4000 rpm
